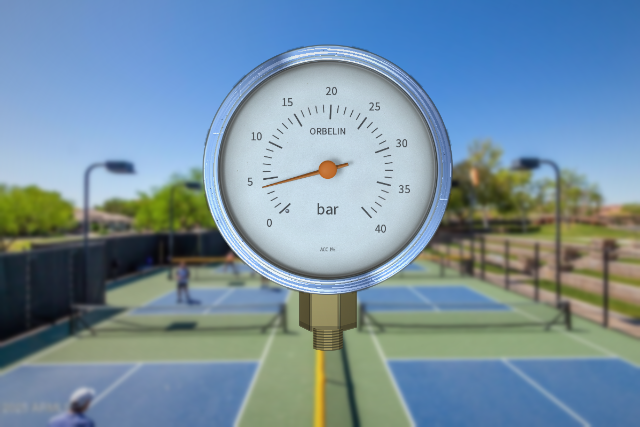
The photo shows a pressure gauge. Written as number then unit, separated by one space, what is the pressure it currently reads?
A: 4 bar
